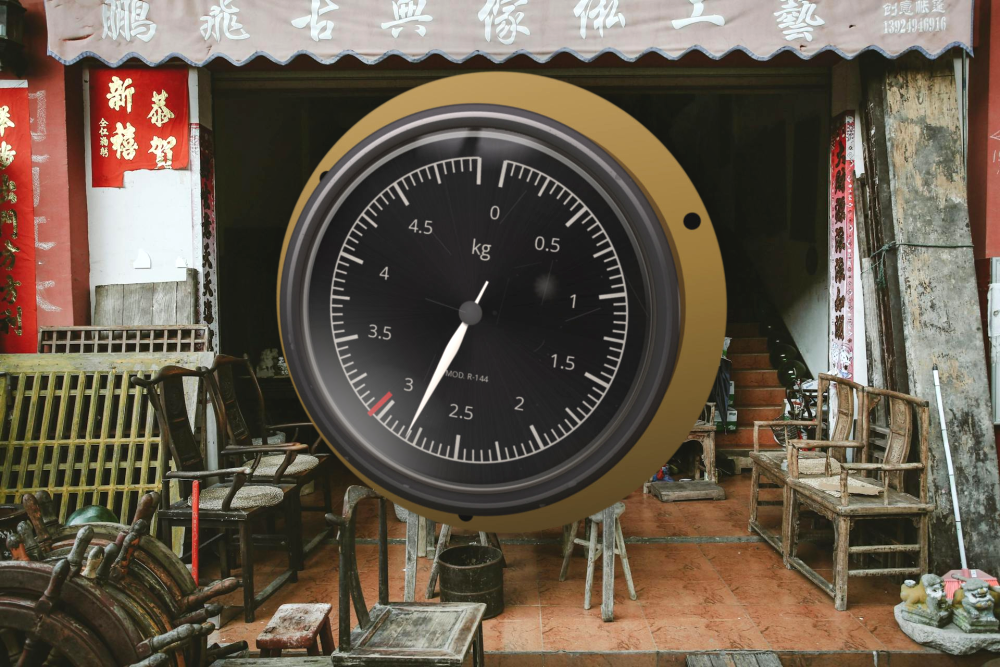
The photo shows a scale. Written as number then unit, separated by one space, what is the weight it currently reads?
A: 2.8 kg
